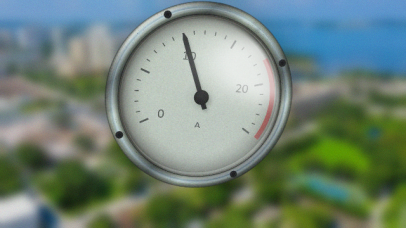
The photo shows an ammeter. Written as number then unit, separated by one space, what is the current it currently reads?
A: 10 A
